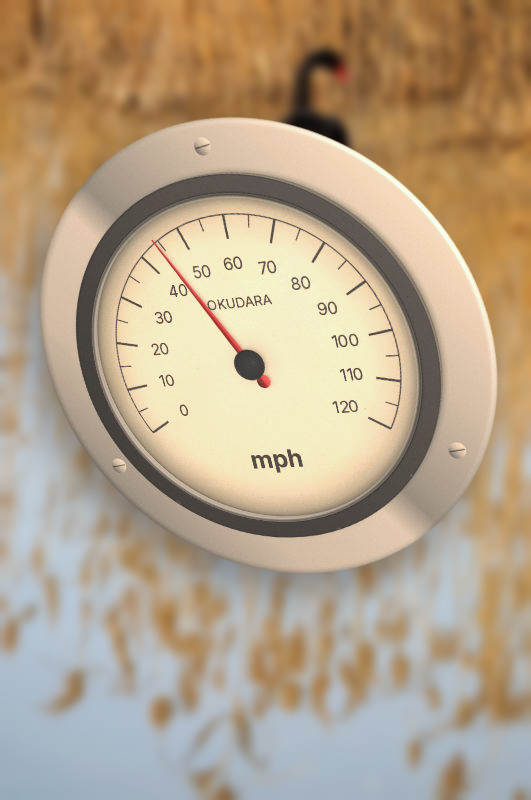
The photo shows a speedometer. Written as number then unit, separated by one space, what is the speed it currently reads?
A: 45 mph
